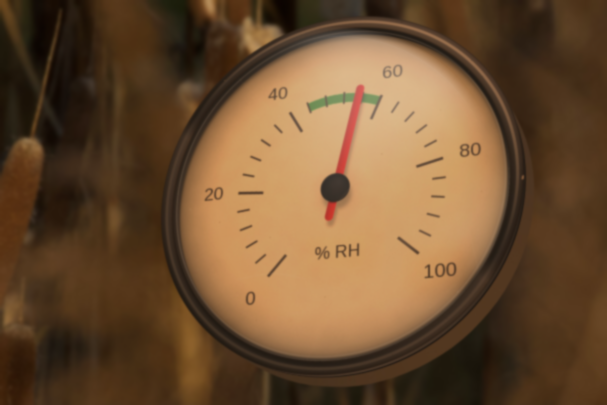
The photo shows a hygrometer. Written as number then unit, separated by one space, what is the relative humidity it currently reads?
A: 56 %
